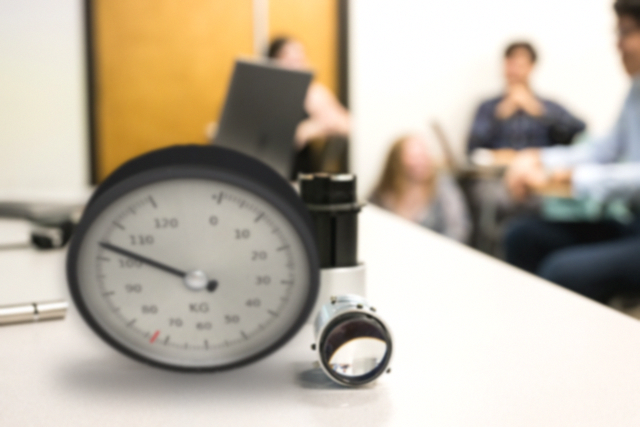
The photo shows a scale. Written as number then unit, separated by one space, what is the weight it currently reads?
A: 105 kg
